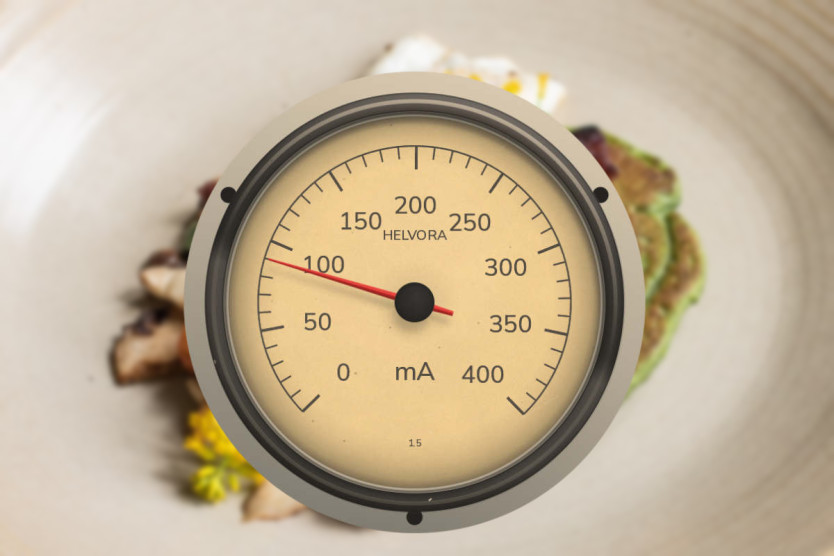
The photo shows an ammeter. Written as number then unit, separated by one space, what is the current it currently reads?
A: 90 mA
